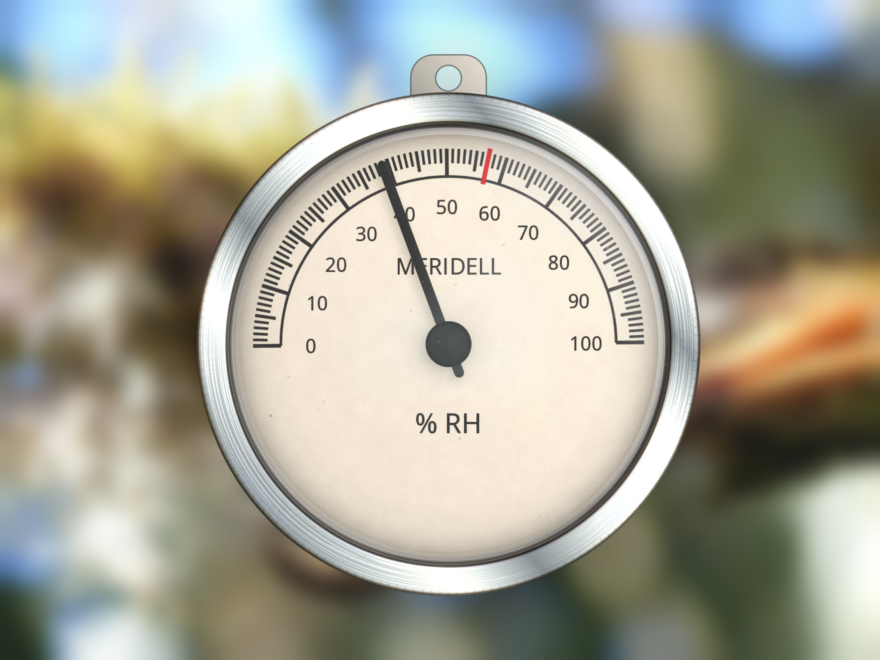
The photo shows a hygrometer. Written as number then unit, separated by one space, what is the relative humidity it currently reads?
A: 39 %
